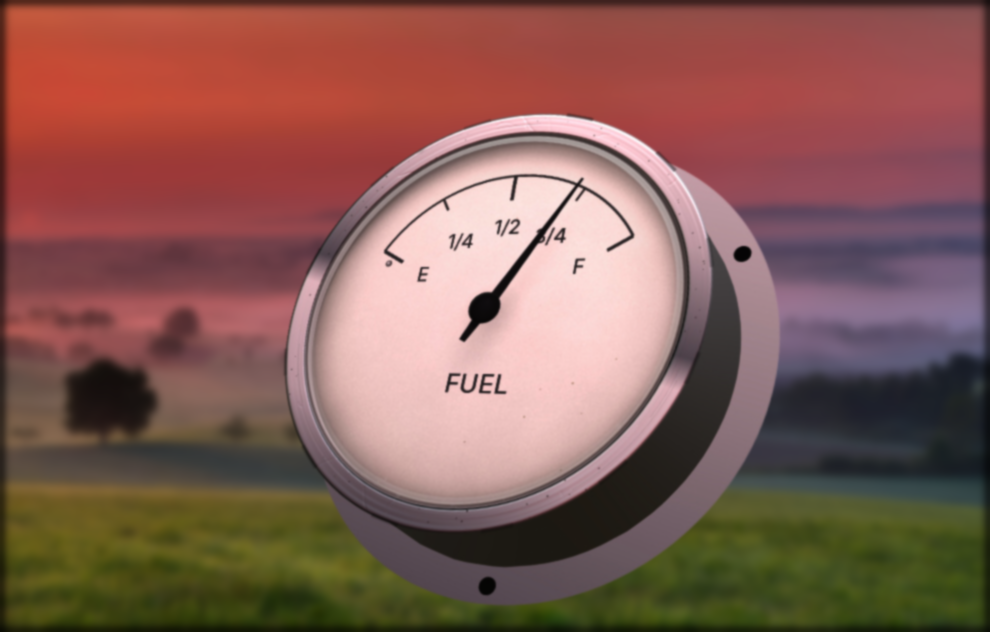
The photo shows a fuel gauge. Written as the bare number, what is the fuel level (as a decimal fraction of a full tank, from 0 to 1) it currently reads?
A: 0.75
